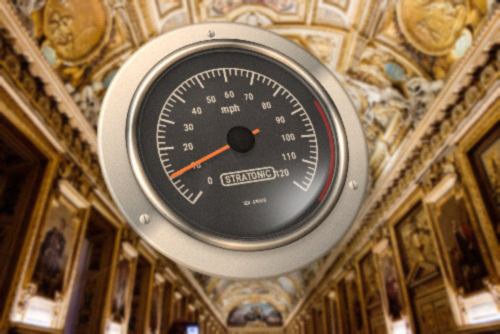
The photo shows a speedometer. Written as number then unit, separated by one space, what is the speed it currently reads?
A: 10 mph
